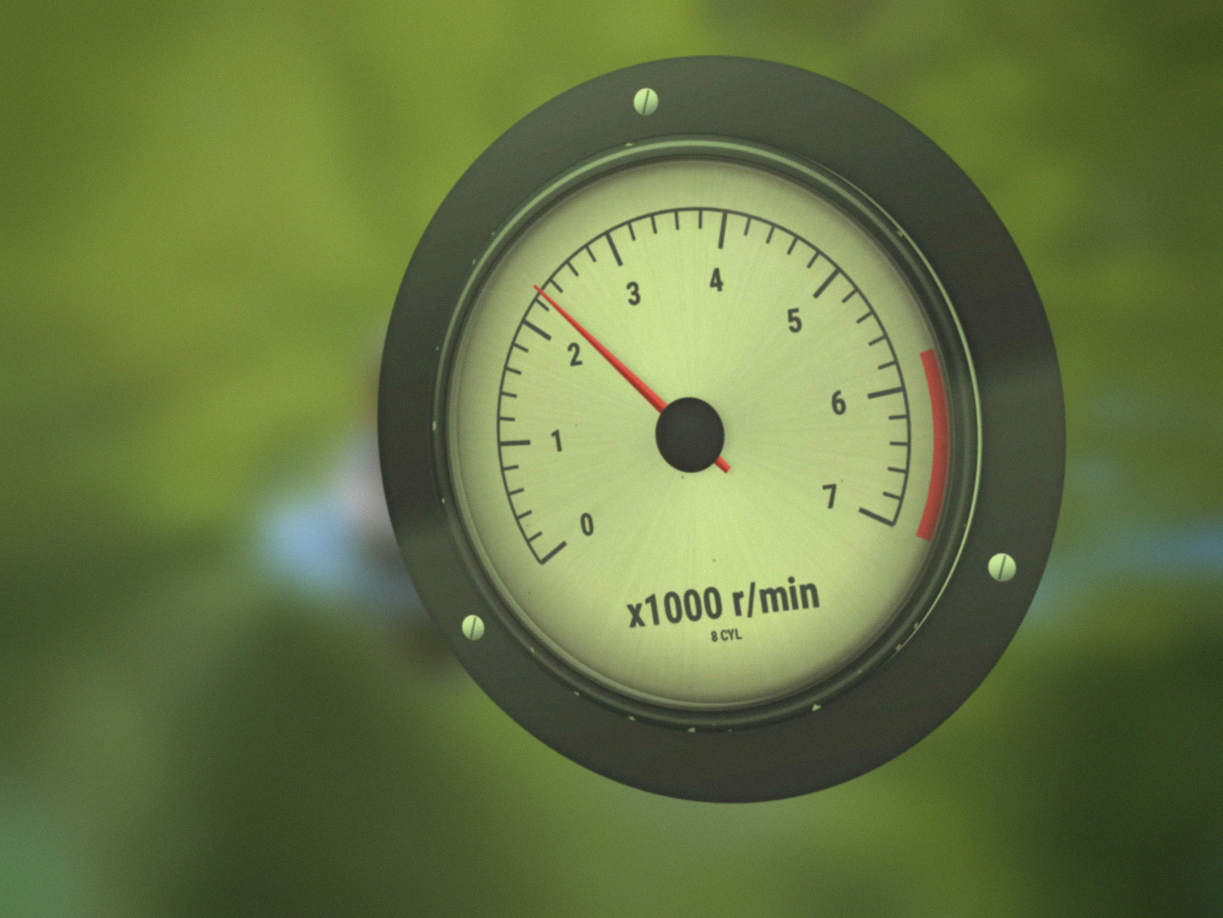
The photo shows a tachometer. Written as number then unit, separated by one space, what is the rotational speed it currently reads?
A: 2300 rpm
